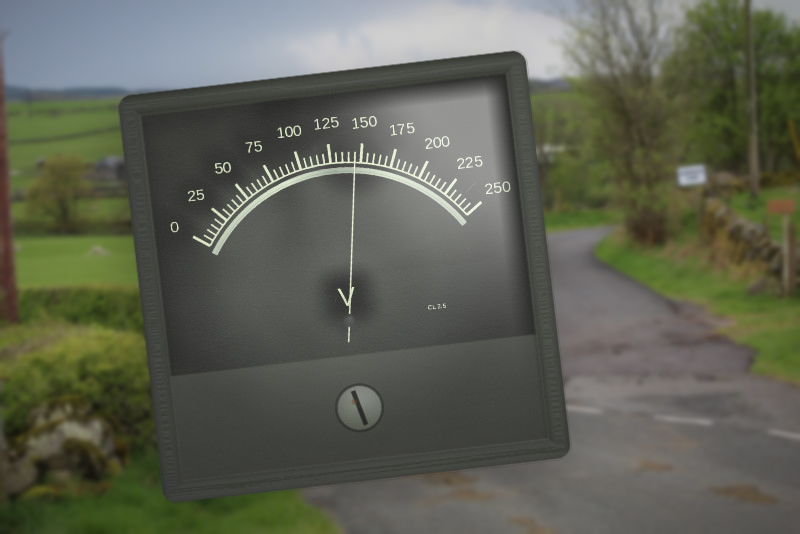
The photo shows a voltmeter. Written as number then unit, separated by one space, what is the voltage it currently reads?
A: 145 V
